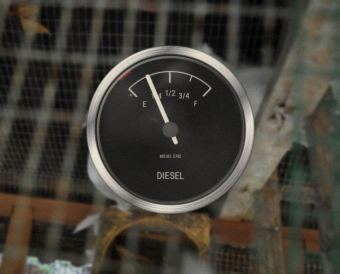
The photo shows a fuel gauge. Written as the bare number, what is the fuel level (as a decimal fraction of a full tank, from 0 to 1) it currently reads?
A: 0.25
